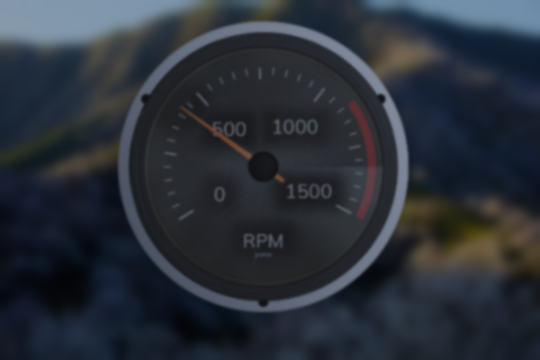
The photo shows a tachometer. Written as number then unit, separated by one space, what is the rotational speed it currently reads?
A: 425 rpm
